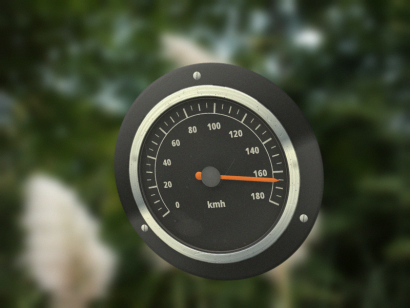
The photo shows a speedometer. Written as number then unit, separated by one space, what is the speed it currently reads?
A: 165 km/h
